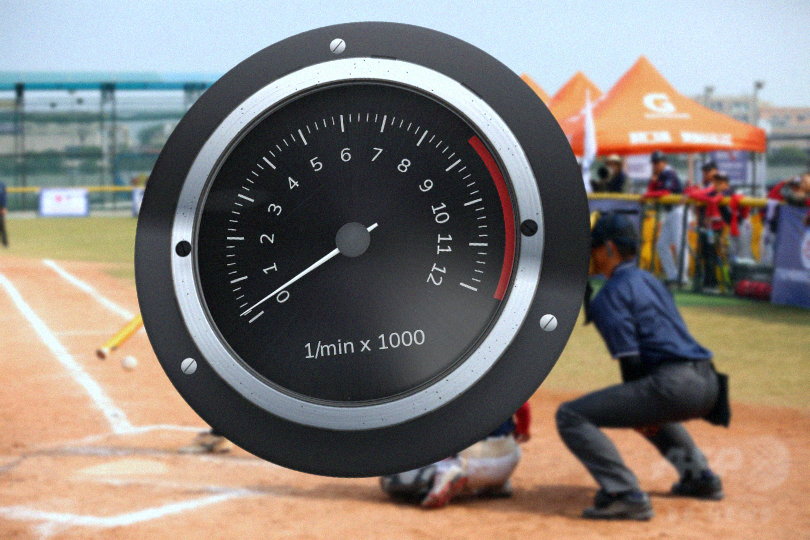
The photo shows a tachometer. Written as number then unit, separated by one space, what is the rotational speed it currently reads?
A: 200 rpm
